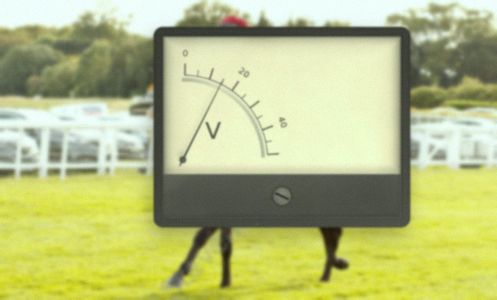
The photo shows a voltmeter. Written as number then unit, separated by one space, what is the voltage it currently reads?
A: 15 V
